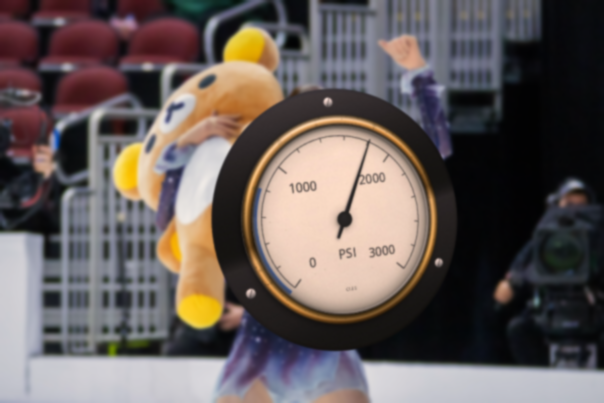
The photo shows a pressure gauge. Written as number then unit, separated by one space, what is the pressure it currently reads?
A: 1800 psi
